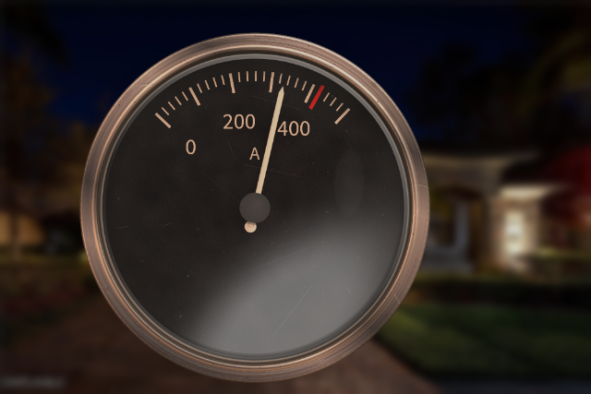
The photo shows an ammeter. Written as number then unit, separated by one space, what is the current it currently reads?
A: 330 A
